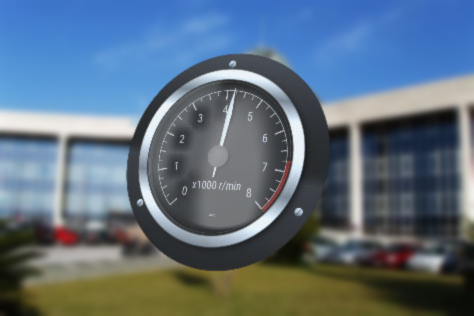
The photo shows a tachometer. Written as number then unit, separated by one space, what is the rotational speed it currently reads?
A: 4250 rpm
